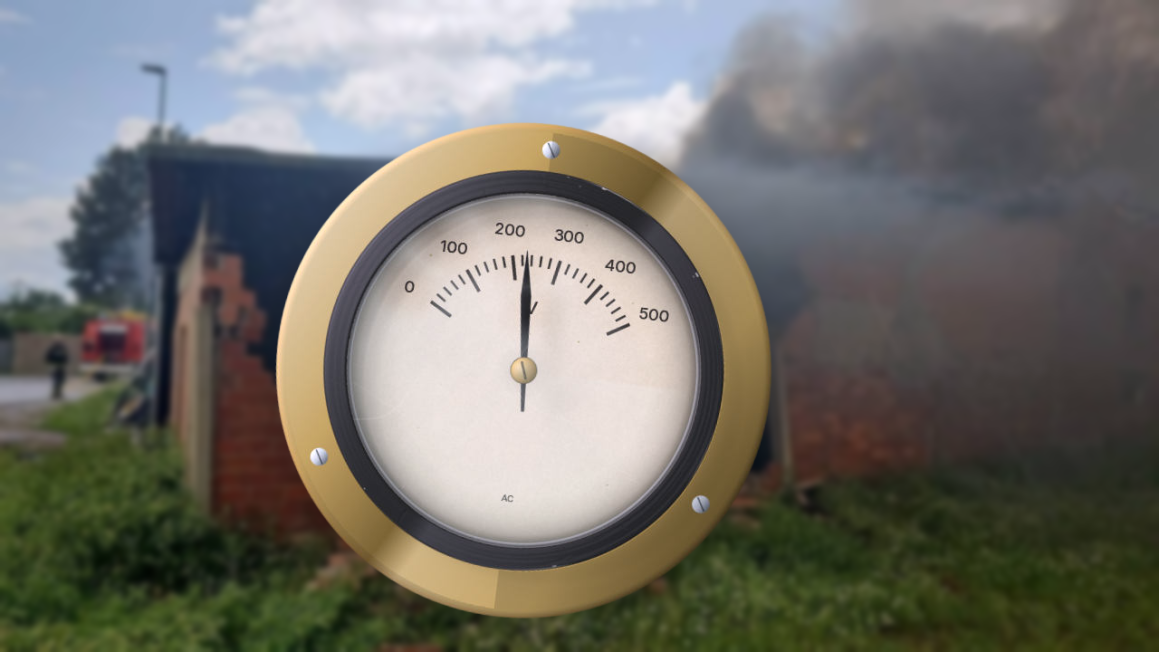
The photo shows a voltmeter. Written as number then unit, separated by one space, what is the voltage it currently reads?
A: 230 V
